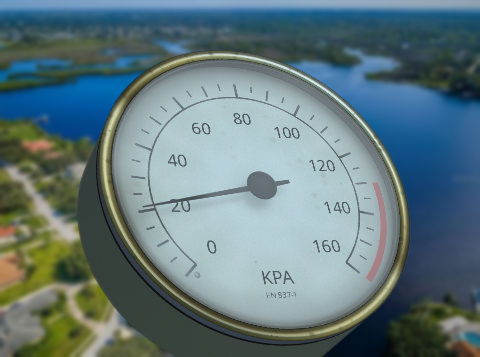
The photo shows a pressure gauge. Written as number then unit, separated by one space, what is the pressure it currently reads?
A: 20 kPa
